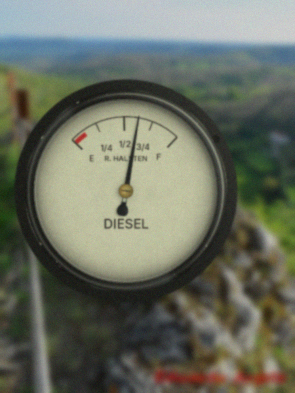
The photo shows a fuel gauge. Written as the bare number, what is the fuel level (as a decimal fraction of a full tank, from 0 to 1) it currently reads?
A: 0.625
